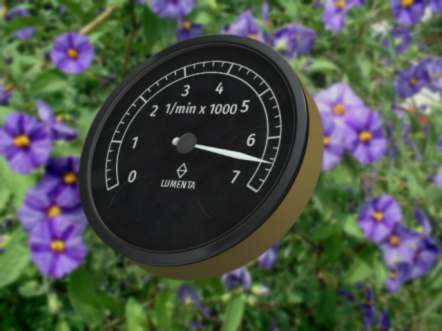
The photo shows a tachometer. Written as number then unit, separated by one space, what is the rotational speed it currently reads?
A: 6500 rpm
